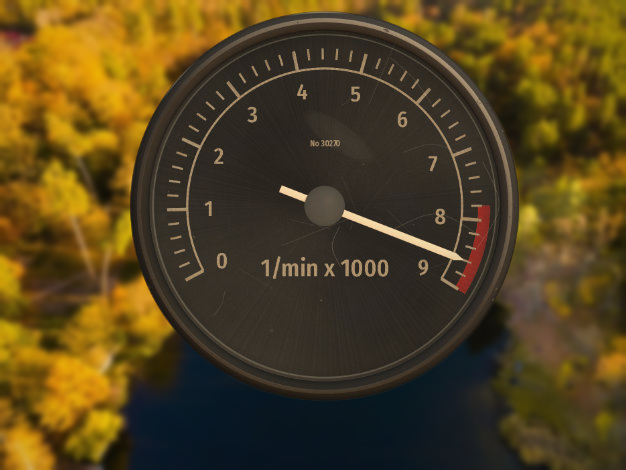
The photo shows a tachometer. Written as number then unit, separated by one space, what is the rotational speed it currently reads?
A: 8600 rpm
